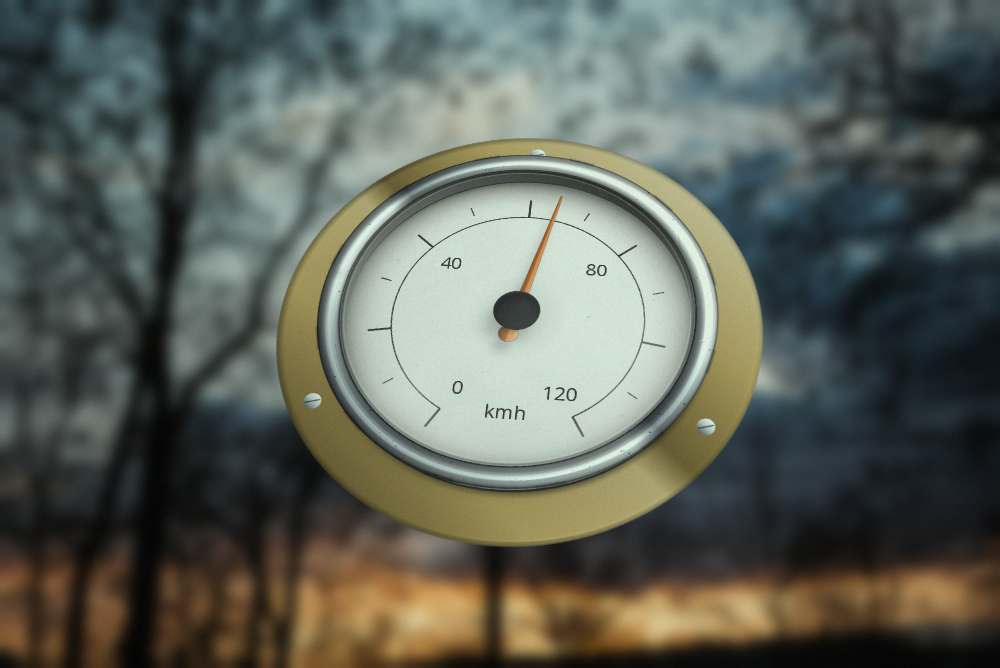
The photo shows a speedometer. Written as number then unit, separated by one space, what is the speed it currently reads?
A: 65 km/h
